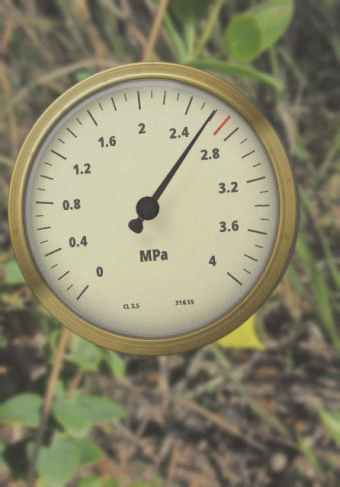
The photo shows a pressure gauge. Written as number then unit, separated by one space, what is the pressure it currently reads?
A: 2.6 MPa
